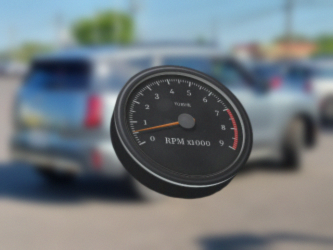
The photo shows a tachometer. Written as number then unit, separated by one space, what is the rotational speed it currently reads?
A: 500 rpm
